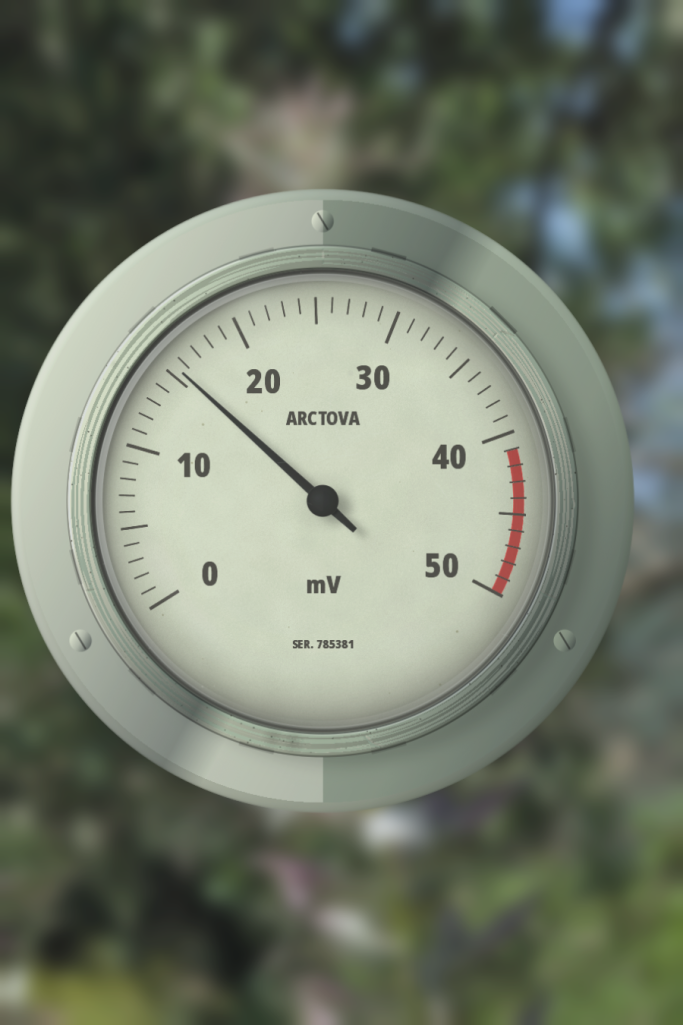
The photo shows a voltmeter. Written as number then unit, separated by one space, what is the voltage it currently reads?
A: 15.5 mV
